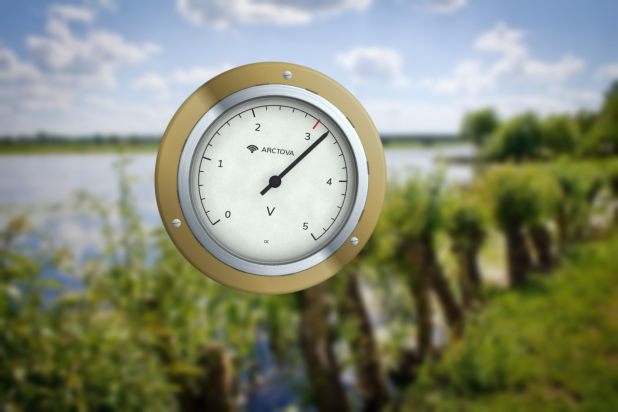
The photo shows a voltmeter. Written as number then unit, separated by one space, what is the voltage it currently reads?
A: 3.2 V
